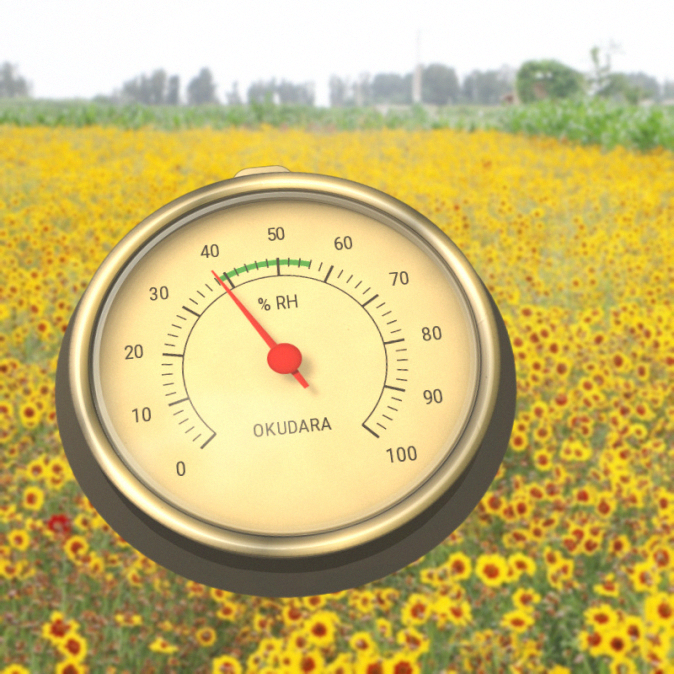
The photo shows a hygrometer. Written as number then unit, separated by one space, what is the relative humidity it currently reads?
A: 38 %
